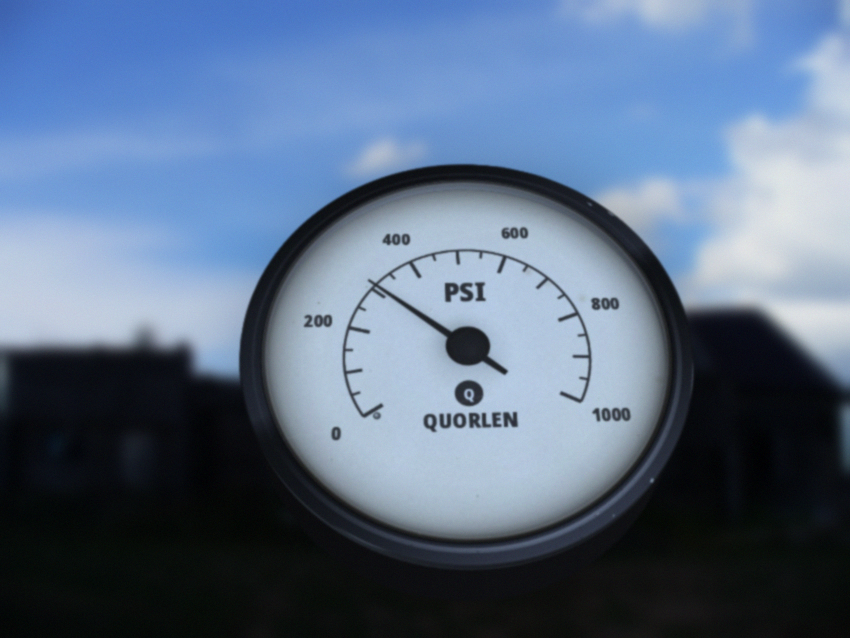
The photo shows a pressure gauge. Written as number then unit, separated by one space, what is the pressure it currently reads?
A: 300 psi
